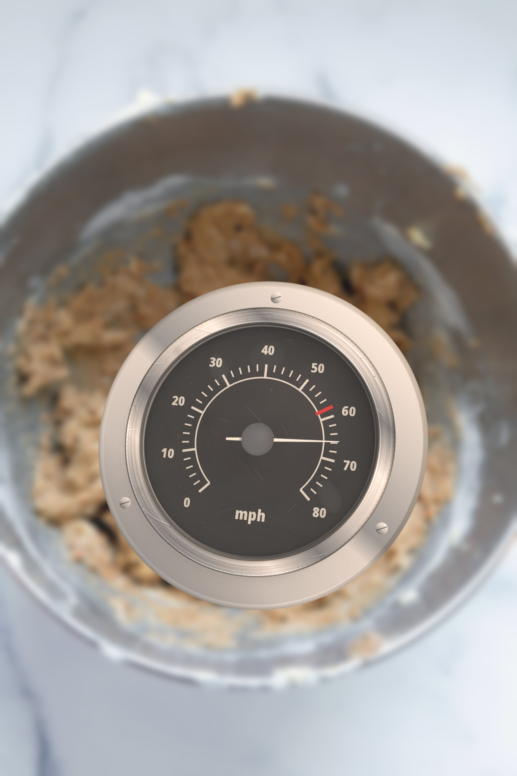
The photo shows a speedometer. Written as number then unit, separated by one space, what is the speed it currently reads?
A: 66 mph
